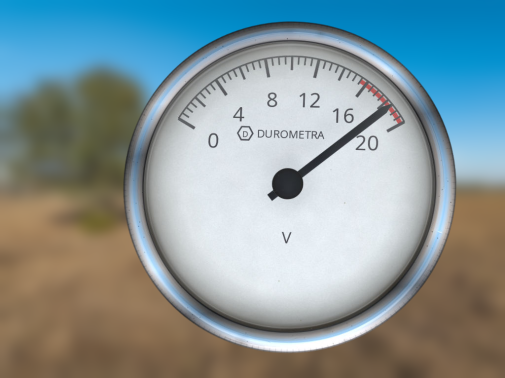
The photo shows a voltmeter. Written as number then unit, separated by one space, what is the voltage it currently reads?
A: 18.5 V
